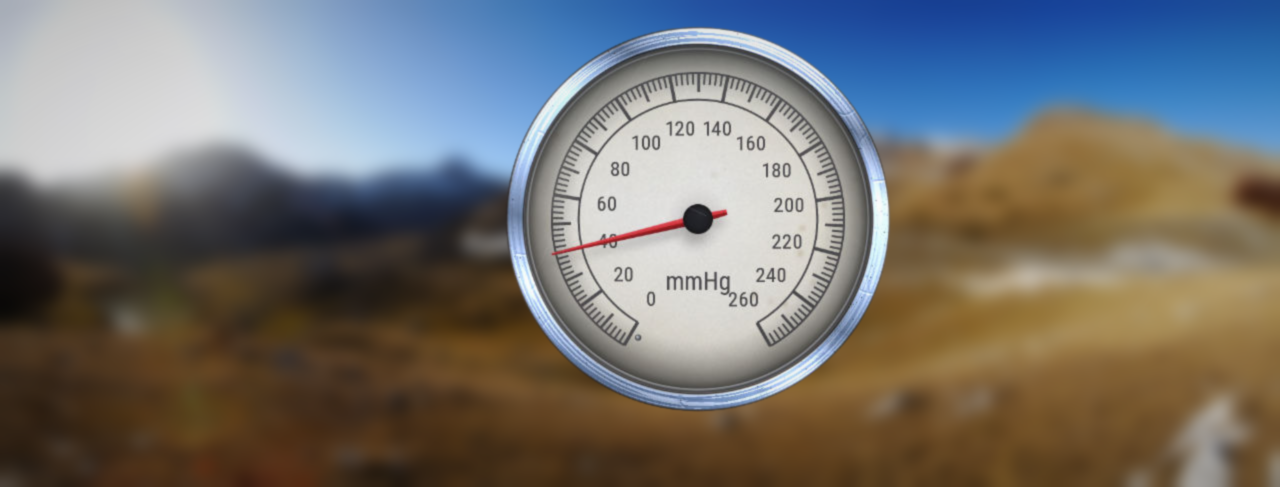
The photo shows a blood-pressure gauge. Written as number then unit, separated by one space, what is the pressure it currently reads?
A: 40 mmHg
